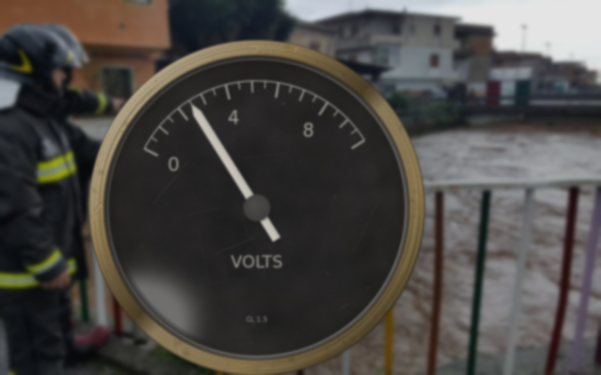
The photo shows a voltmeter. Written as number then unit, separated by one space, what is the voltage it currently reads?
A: 2.5 V
